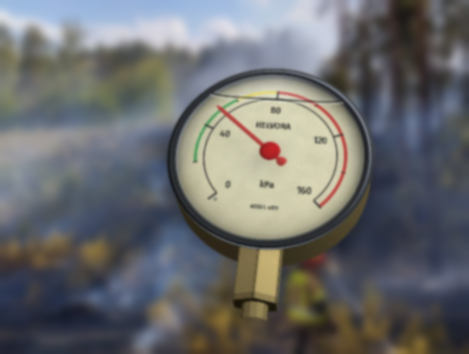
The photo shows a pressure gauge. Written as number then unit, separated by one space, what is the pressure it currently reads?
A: 50 kPa
